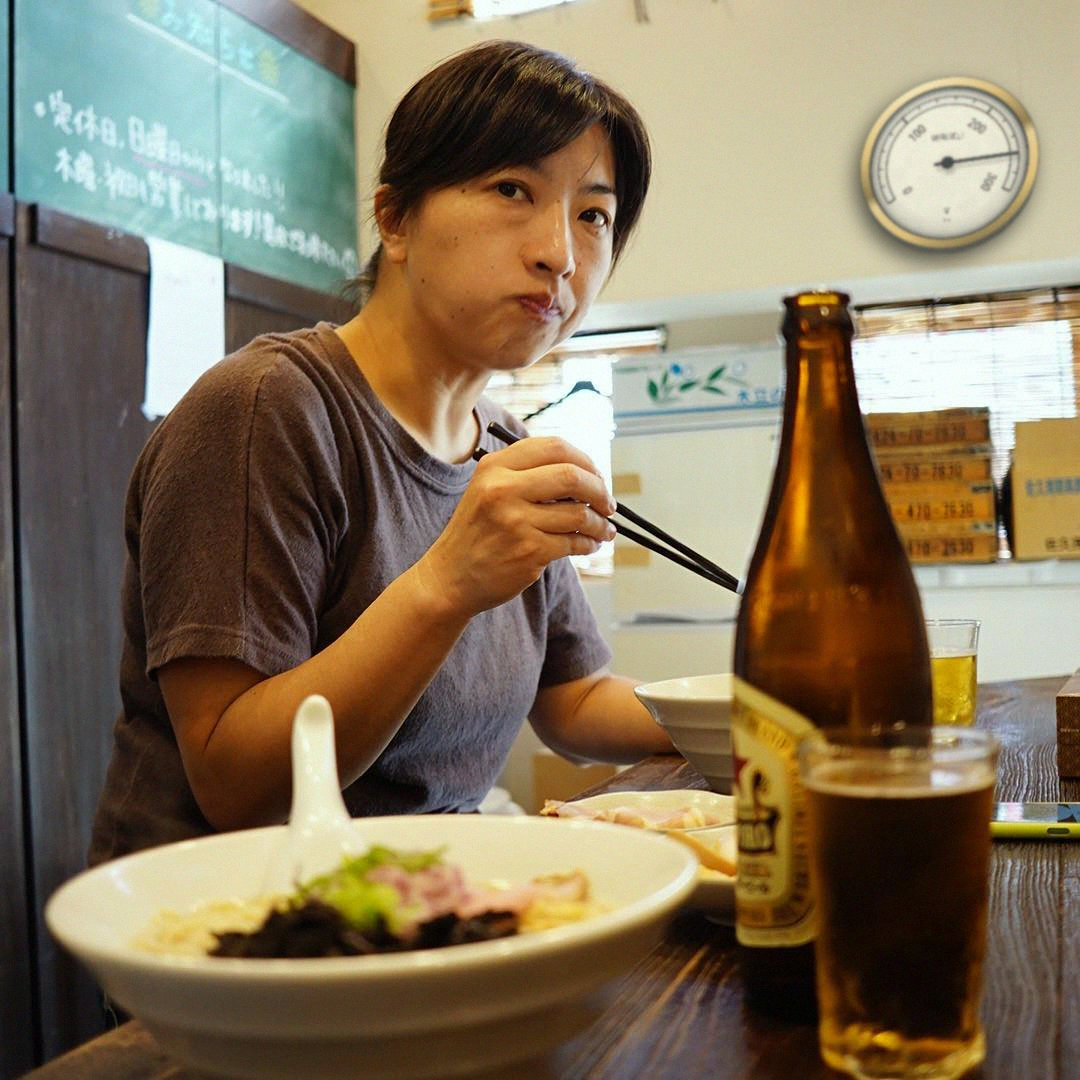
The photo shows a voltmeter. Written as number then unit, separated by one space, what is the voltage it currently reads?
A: 260 V
